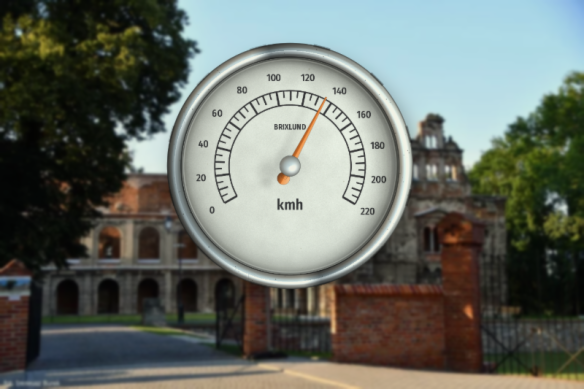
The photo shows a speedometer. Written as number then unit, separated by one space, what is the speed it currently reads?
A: 135 km/h
